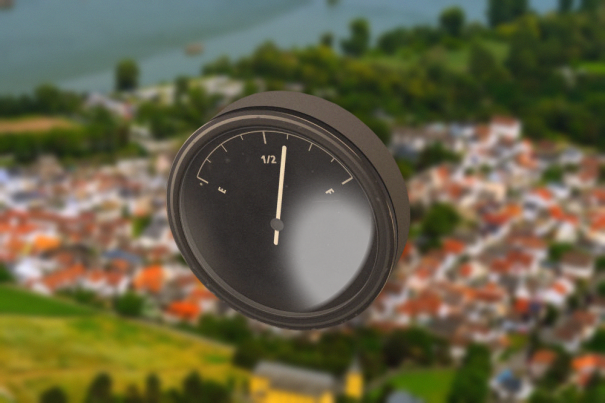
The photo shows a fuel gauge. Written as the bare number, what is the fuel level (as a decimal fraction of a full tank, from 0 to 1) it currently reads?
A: 0.625
